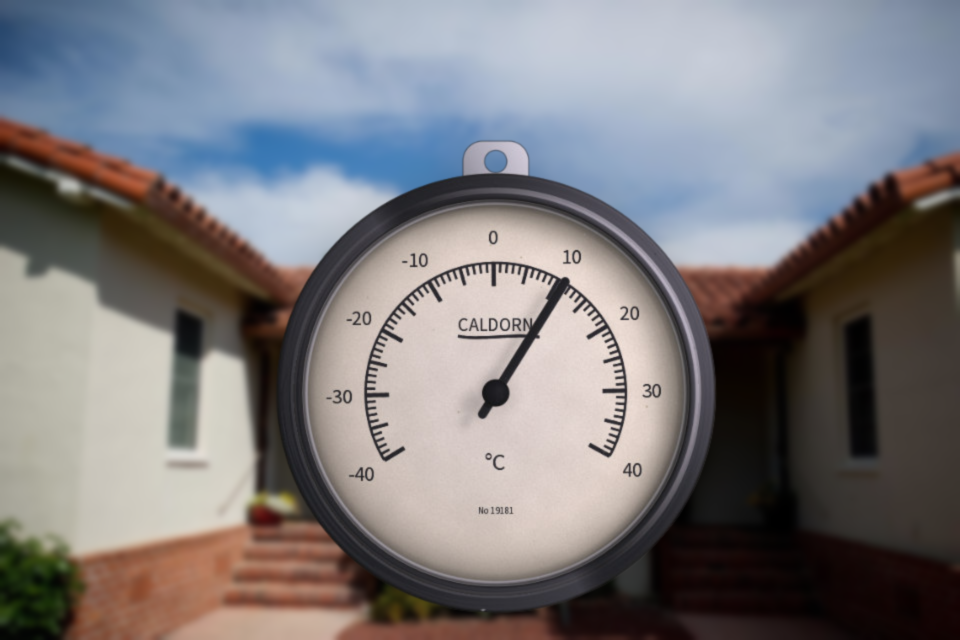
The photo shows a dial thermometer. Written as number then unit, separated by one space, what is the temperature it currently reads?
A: 11 °C
